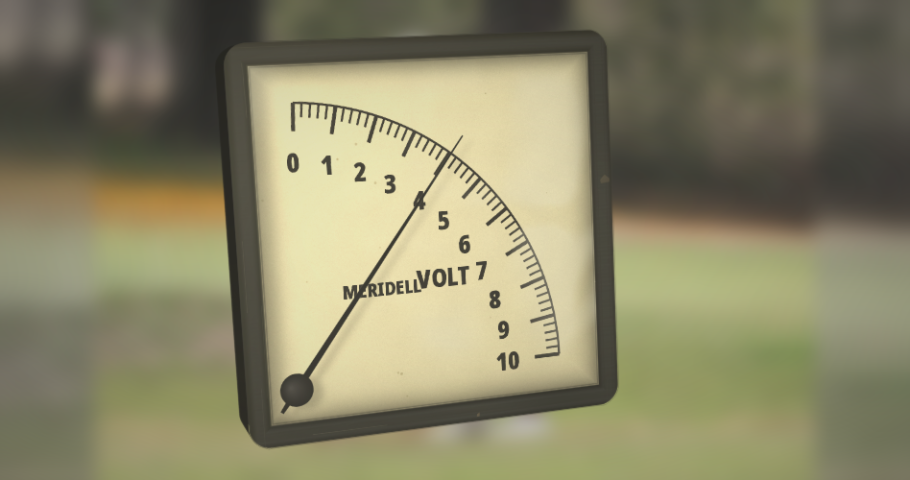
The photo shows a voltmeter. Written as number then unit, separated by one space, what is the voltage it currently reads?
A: 4 V
